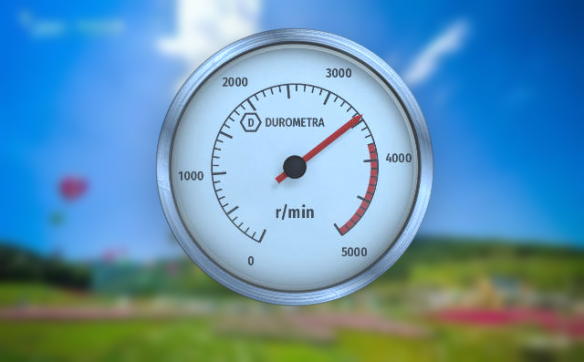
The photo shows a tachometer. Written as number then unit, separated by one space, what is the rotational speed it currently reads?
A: 3450 rpm
